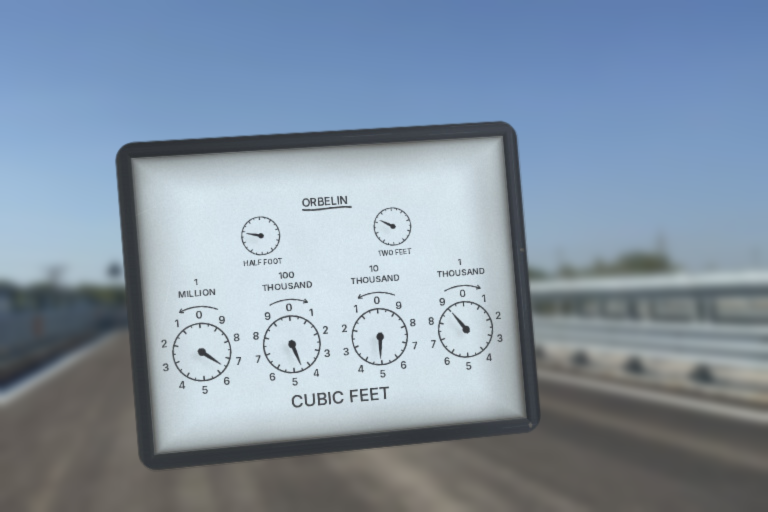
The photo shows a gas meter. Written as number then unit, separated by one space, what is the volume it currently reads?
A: 644900 ft³
